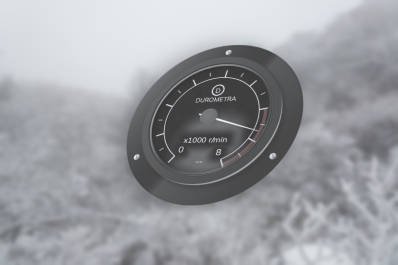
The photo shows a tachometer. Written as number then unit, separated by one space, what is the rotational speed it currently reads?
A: 6750 rpm
